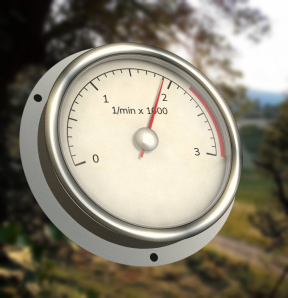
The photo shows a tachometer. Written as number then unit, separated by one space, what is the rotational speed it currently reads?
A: 1900 rpm
